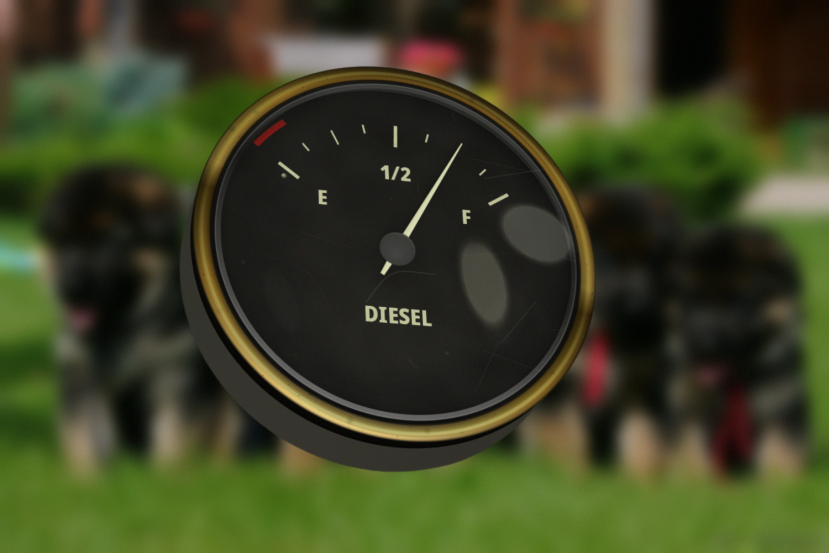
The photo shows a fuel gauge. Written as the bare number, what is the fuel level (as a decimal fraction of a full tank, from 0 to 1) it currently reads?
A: 0.75
